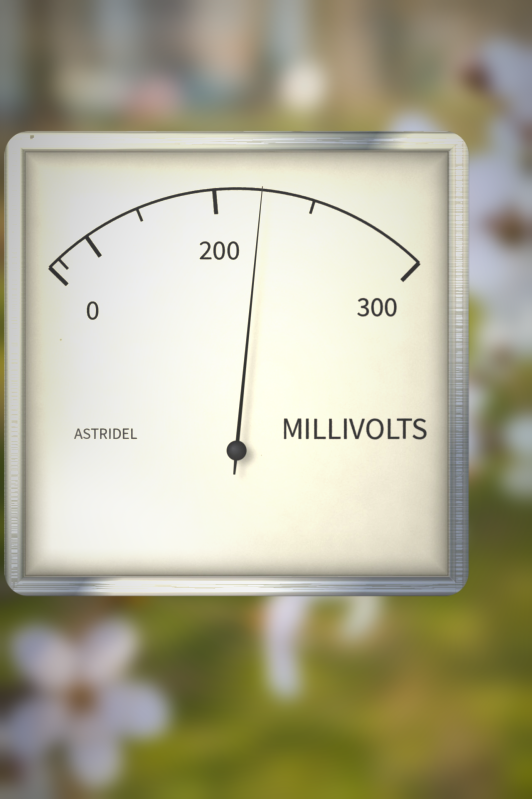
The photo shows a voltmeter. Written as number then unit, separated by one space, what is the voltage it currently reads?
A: 225 mV
